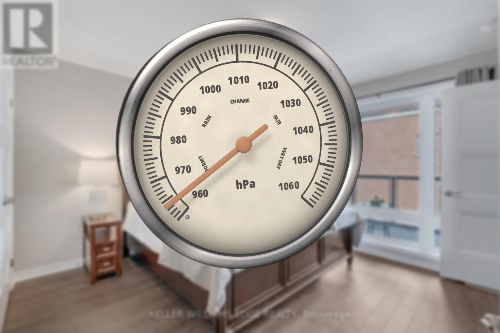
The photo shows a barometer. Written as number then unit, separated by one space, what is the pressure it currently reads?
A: 964 hPa
